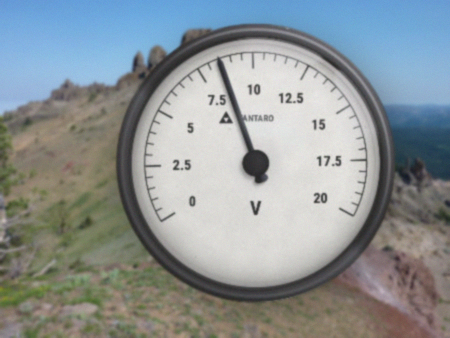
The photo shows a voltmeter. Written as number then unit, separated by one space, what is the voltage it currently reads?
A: 8.5 V
